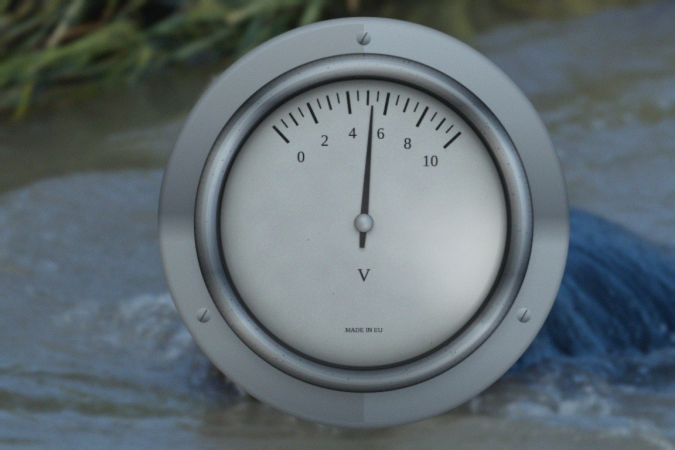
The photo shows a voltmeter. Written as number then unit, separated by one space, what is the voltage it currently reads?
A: 5.25 V
